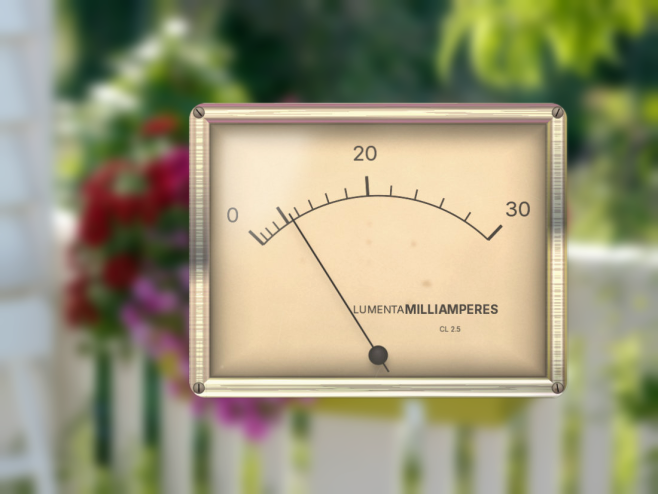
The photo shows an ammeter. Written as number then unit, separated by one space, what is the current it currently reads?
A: 11 mA
